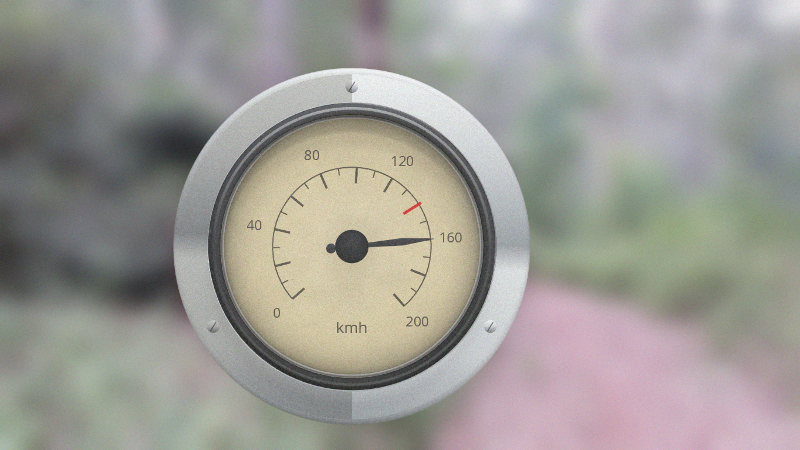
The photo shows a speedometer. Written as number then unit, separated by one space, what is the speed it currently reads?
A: 160 km/h
